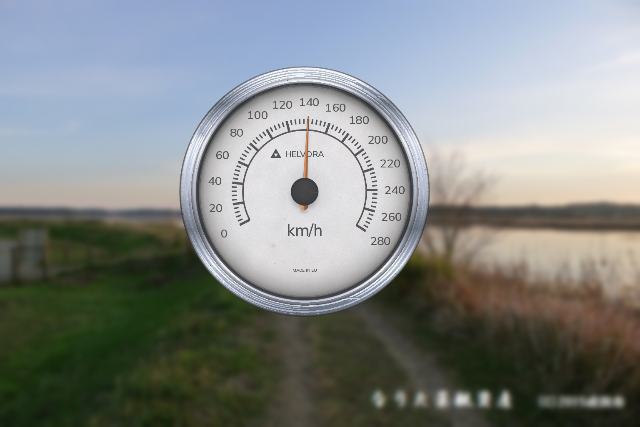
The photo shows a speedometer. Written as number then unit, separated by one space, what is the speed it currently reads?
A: 140 km/h
